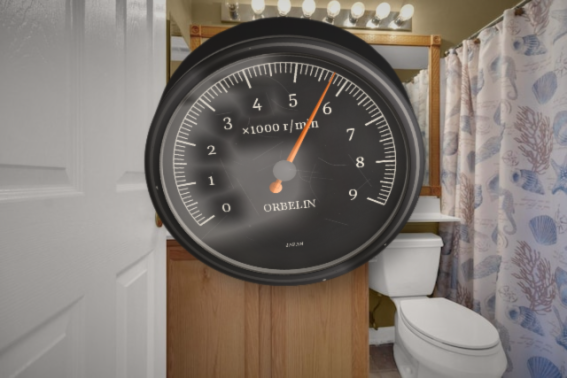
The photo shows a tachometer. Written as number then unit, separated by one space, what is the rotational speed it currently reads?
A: 5700 rpm
